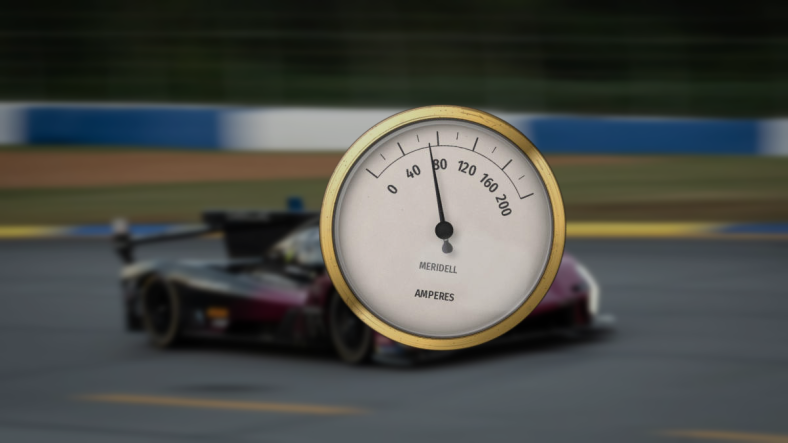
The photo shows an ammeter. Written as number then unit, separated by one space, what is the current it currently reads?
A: 70 A
